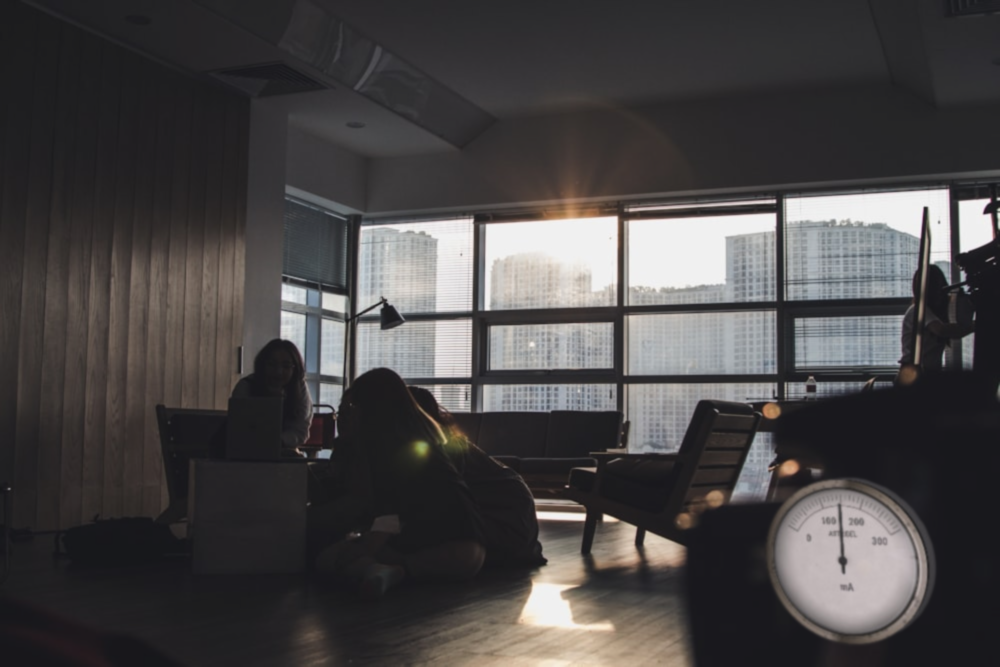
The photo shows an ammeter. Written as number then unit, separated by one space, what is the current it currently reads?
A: 150 mA
